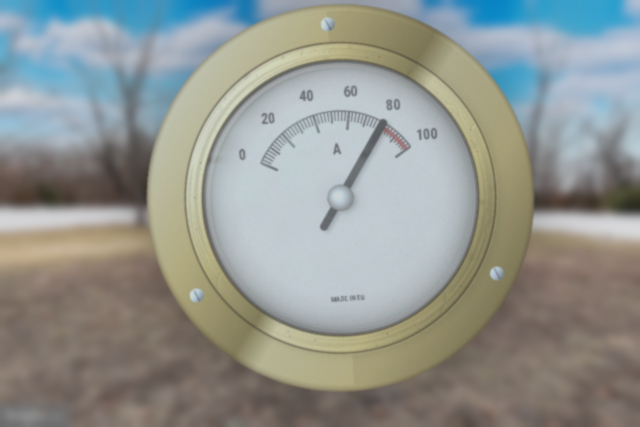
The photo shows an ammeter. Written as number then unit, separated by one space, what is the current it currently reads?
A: 80 A
